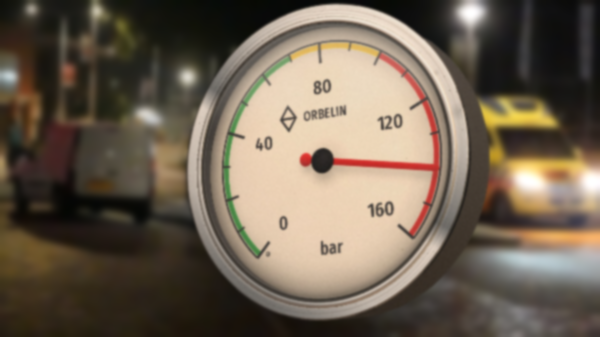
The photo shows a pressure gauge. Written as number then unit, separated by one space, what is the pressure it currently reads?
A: 140 bar
